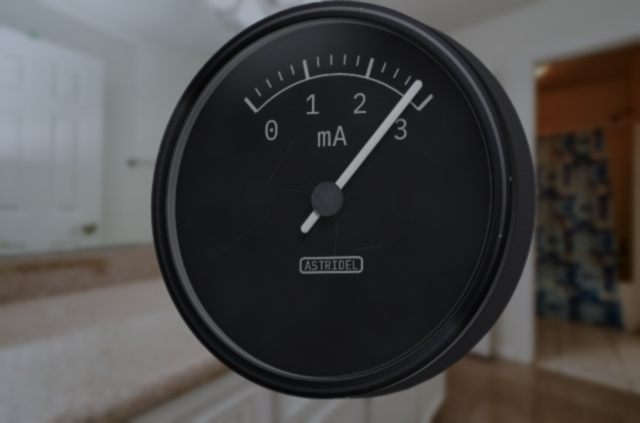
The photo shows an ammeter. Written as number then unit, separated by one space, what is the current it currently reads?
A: 2.8 mA
